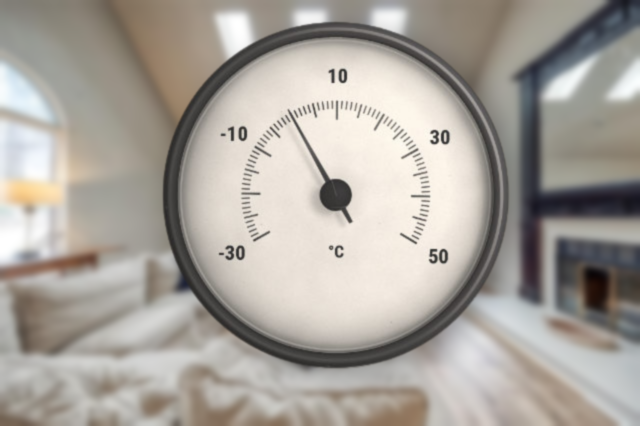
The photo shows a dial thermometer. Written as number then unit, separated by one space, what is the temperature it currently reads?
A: 0 °C
